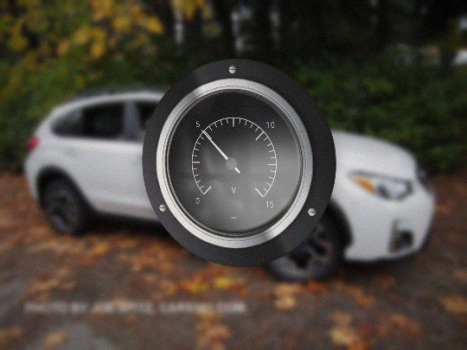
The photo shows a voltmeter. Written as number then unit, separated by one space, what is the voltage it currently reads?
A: 5 V
